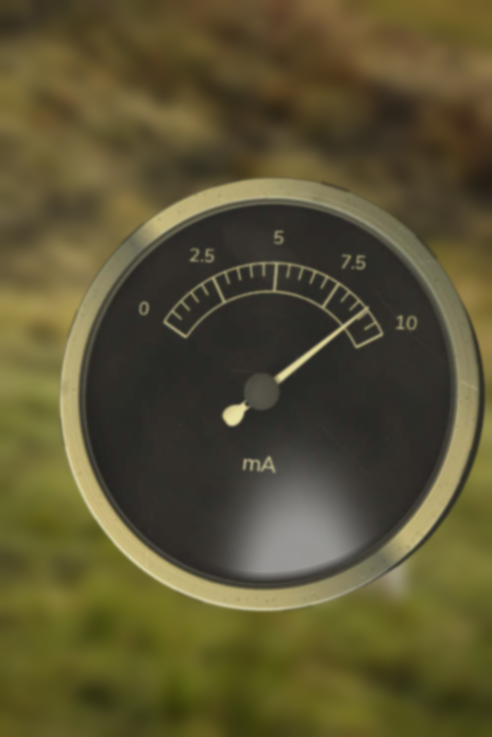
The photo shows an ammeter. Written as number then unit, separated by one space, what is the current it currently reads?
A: 9 mA
